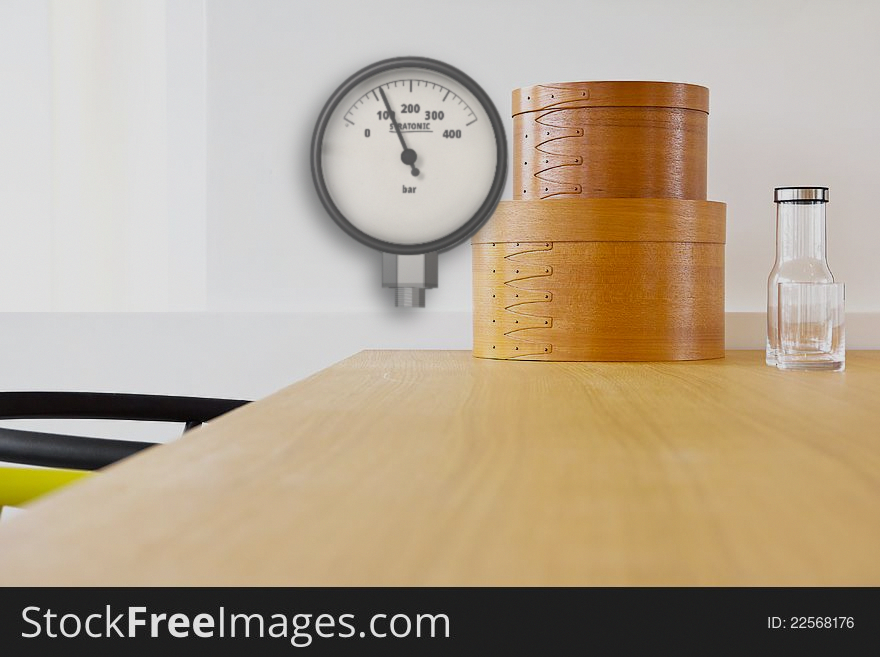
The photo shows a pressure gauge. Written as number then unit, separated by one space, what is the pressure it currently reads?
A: 120 bar
